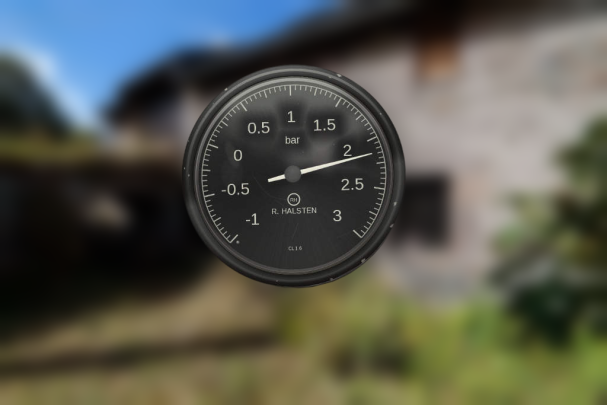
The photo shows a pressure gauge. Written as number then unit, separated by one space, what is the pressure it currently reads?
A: 2.15 bar
